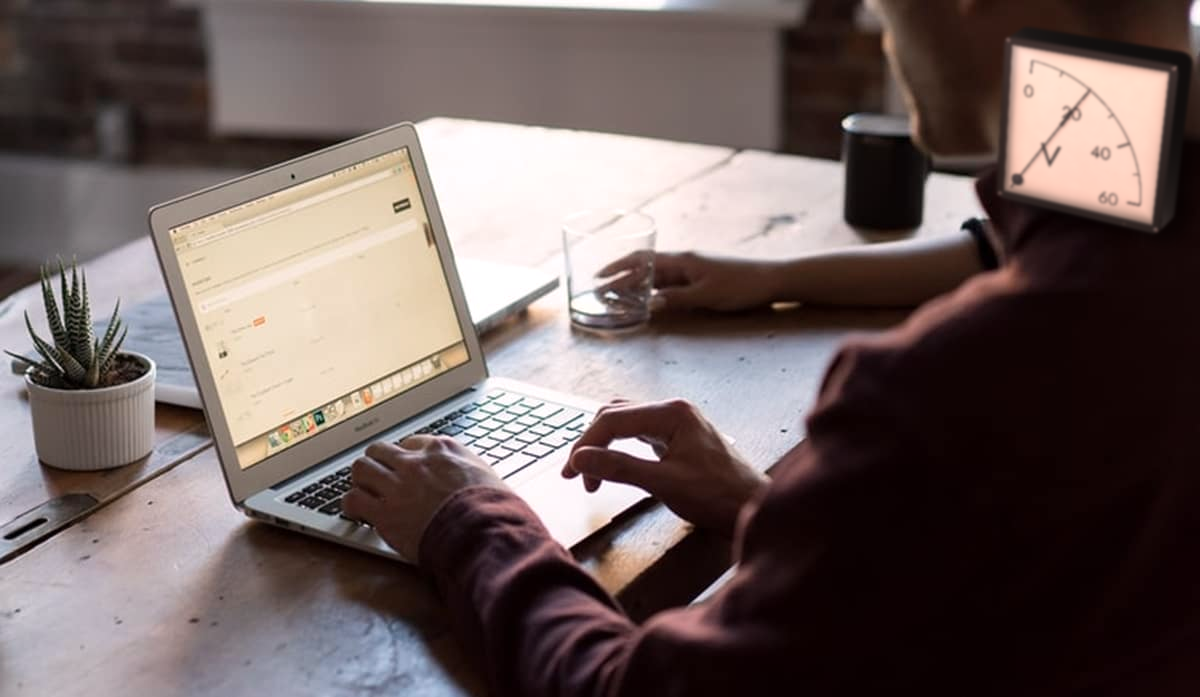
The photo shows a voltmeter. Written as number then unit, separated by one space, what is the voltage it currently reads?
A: 20 V
